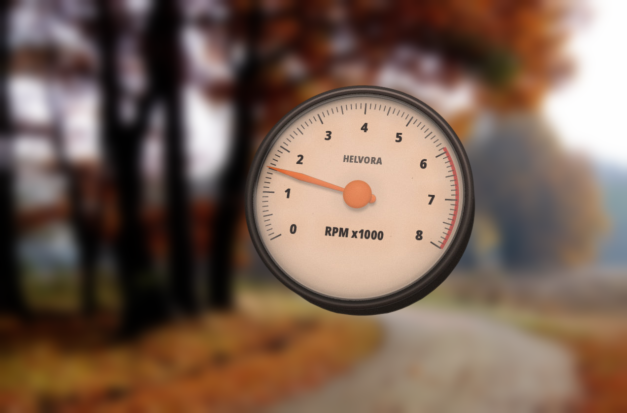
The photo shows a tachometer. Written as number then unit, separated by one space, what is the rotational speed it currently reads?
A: 1500 rpm
